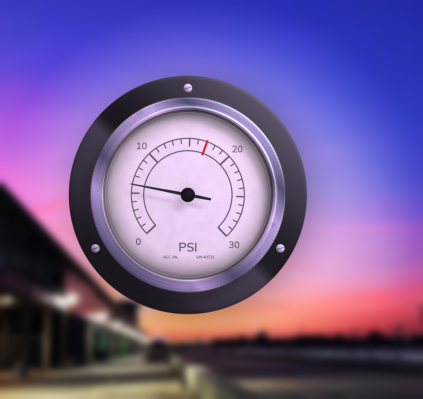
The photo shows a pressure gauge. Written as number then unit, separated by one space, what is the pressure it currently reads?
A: 6 psi
